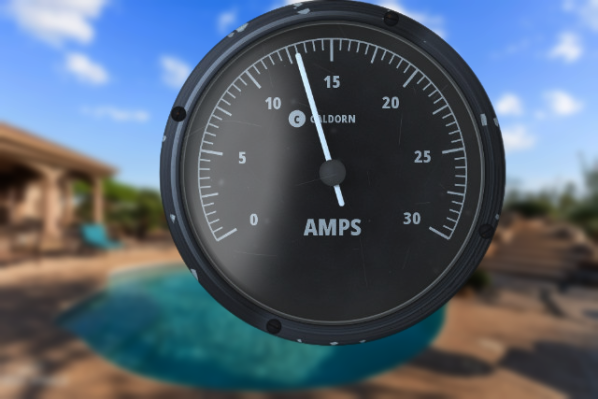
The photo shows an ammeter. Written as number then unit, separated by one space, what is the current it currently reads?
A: 13 A
